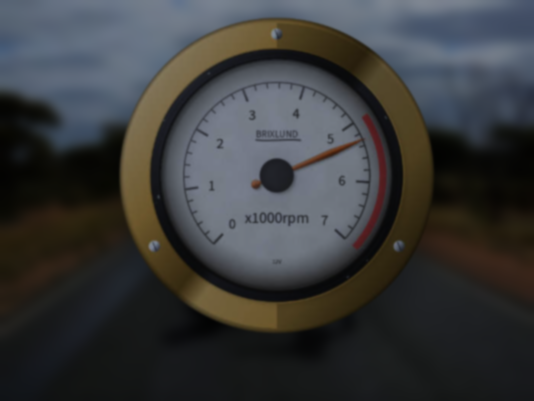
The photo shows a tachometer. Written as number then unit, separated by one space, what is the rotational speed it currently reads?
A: 5300 rpm
